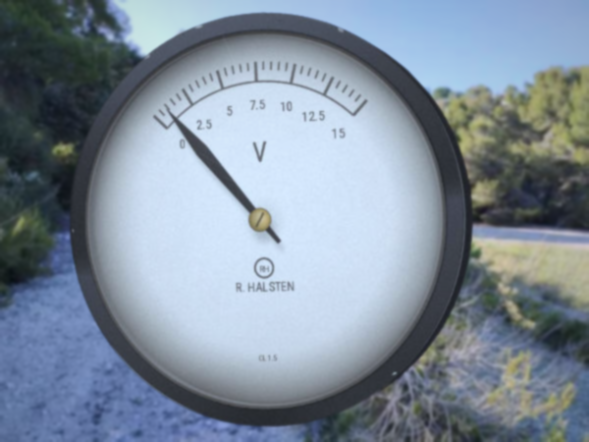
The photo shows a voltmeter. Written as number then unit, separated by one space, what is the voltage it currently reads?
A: 1 V
